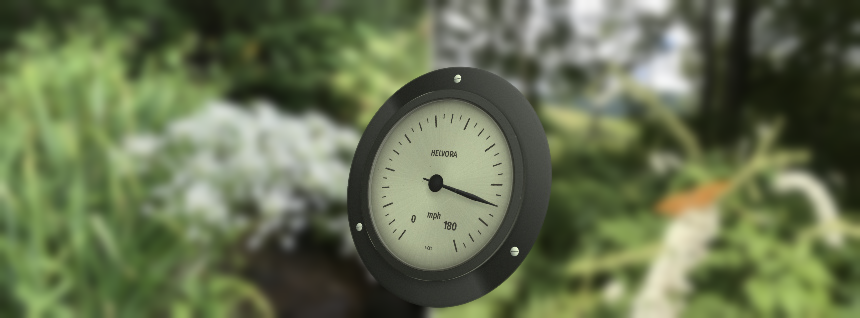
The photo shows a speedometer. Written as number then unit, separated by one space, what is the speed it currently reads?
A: 150 mph
